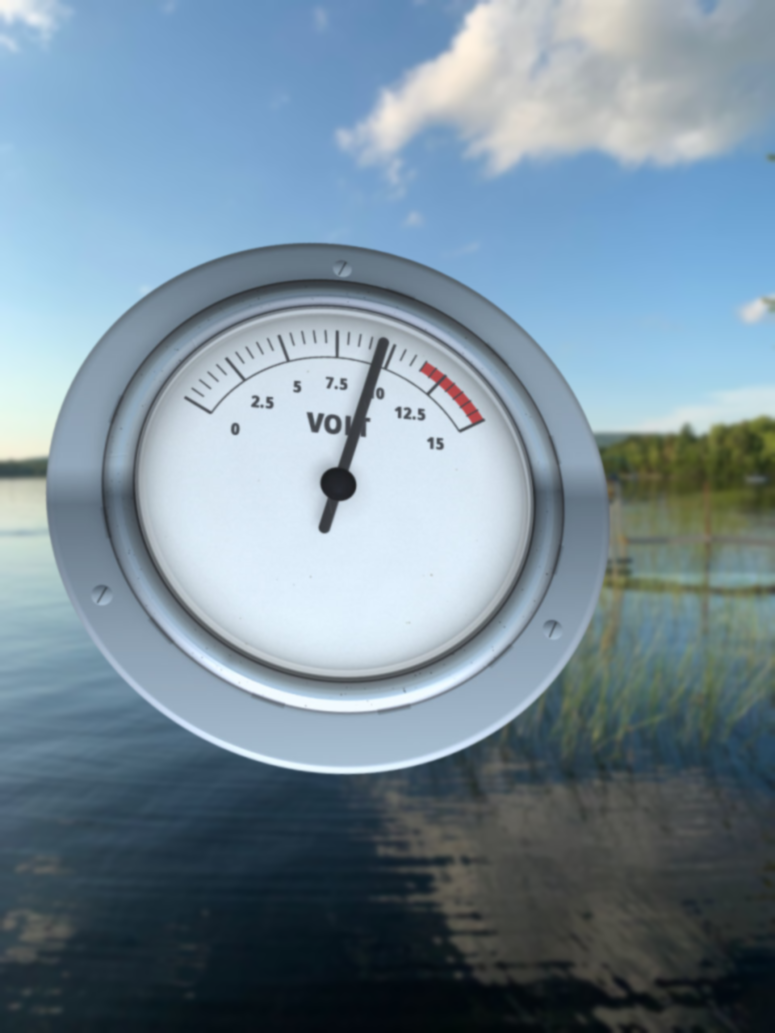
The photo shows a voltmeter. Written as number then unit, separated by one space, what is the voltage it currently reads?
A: 9.5 V
